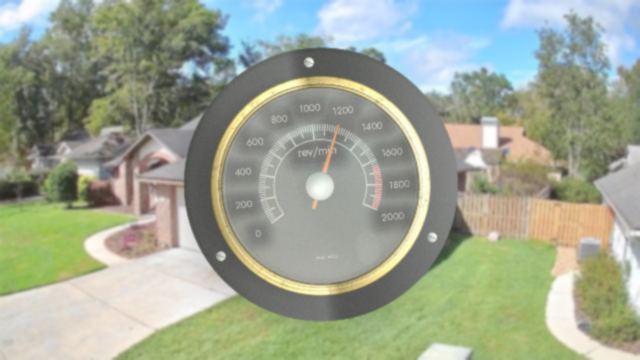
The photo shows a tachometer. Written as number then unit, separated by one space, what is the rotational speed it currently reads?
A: 1200 rpm
